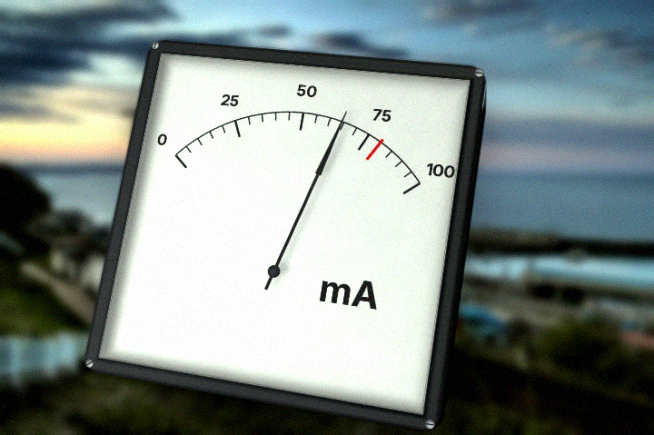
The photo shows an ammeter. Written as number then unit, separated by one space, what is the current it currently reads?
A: 65 mA
